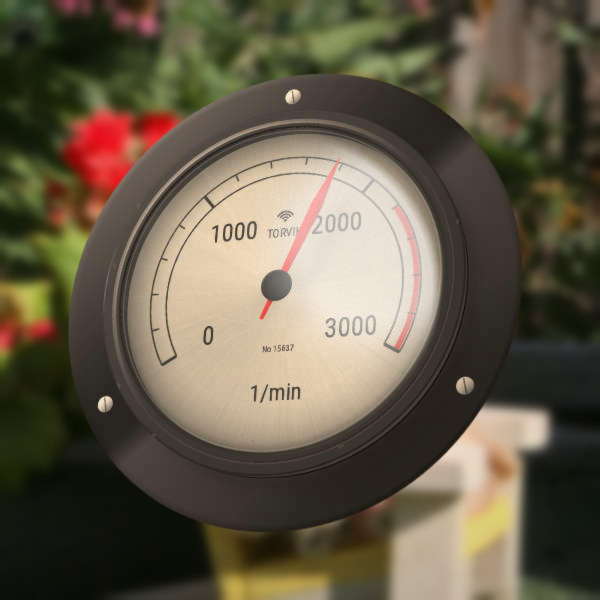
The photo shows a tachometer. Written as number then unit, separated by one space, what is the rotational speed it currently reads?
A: 1800 rpm
